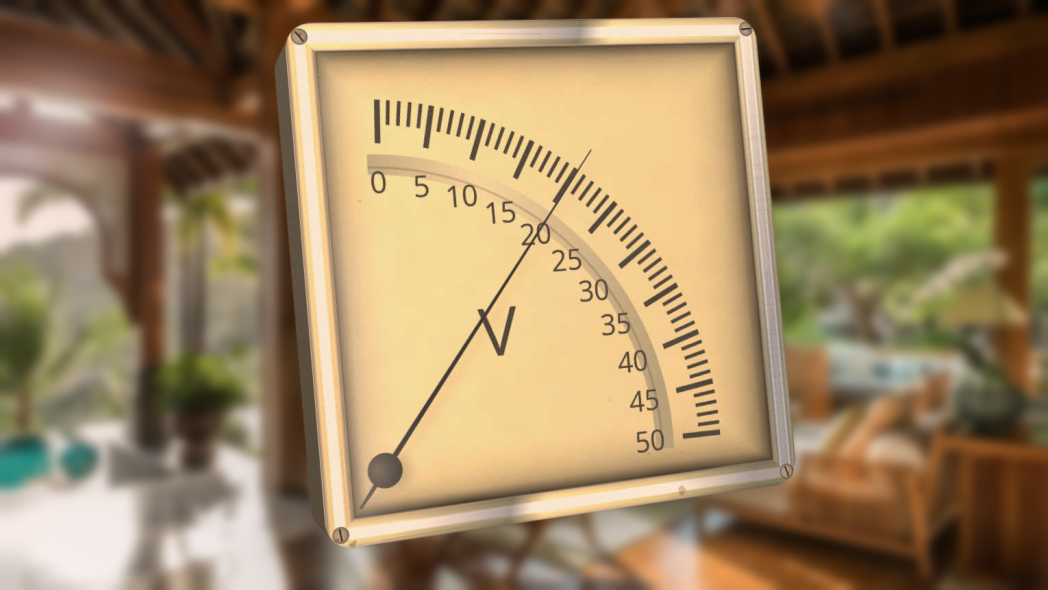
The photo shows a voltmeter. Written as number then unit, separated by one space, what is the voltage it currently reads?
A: 20 V
